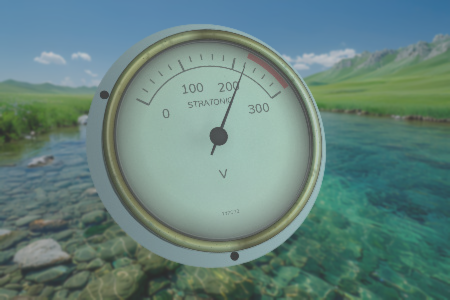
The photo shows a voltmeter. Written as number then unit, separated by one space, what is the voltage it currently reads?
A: 220 V
